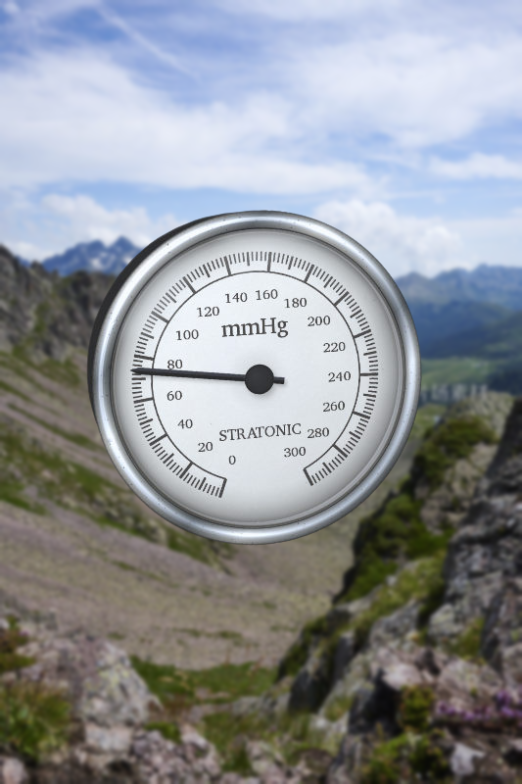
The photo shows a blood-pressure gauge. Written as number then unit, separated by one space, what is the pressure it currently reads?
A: 74 mmHg
